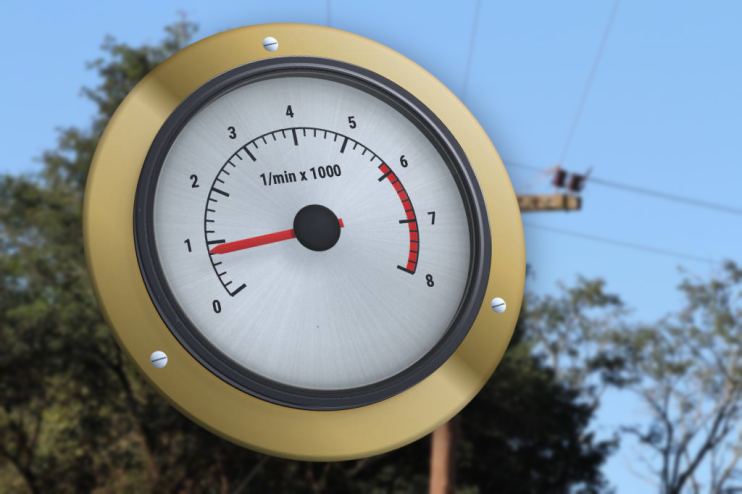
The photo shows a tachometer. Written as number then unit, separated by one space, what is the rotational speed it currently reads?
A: 800 rpm
